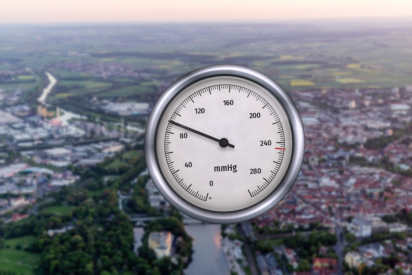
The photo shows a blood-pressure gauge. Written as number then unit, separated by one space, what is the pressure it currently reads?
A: 90 mmHg
